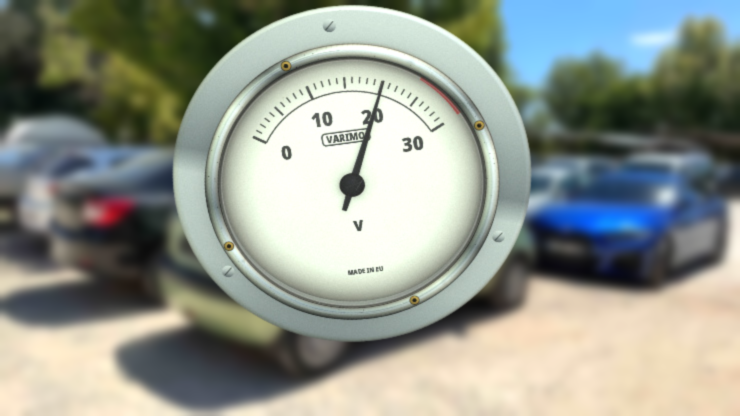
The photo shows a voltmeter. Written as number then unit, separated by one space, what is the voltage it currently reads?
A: 20 V
